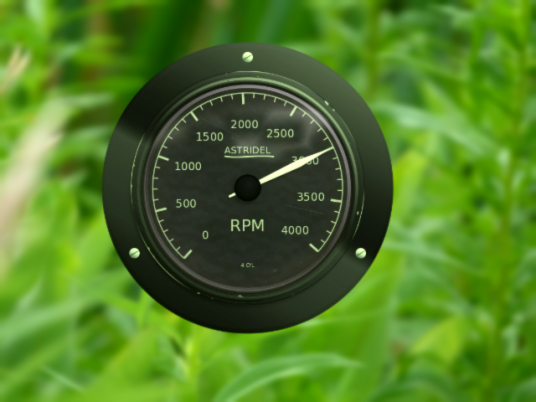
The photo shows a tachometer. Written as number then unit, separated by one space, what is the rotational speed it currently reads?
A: 3000 rpm
